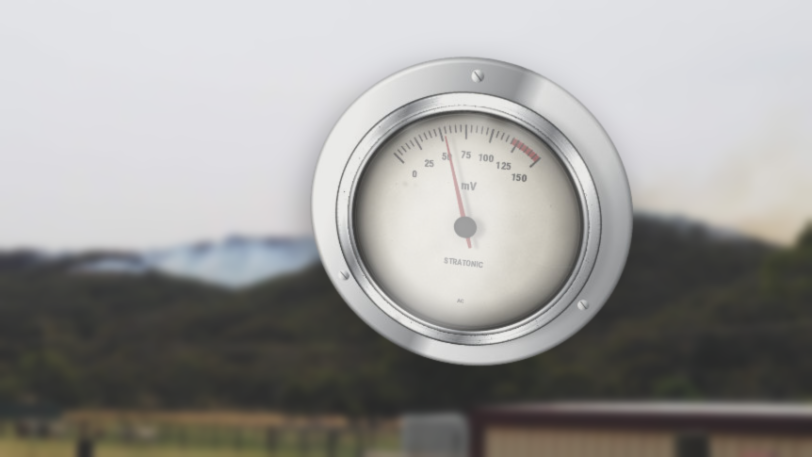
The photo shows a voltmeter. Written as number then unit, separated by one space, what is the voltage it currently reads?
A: 55 mV
